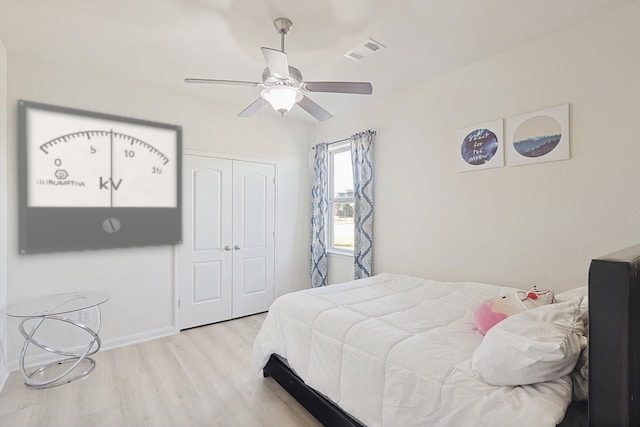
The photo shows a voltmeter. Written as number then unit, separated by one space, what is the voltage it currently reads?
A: 7.5 kV
